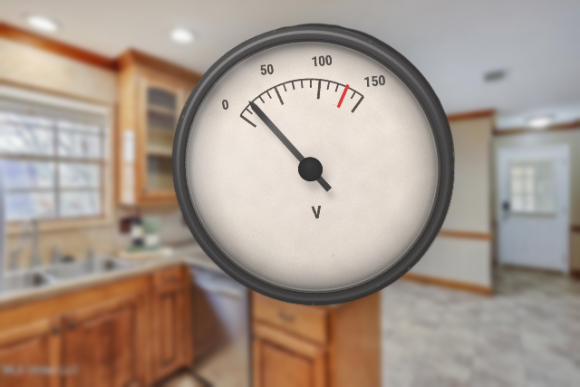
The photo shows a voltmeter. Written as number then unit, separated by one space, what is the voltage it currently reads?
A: 20 V
